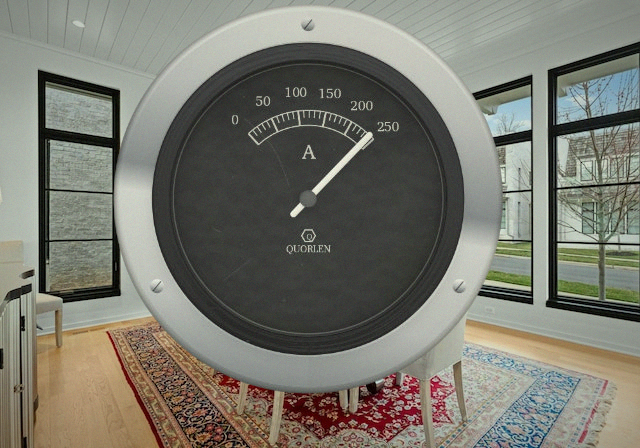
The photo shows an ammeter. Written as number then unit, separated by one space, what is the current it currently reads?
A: 240 A
